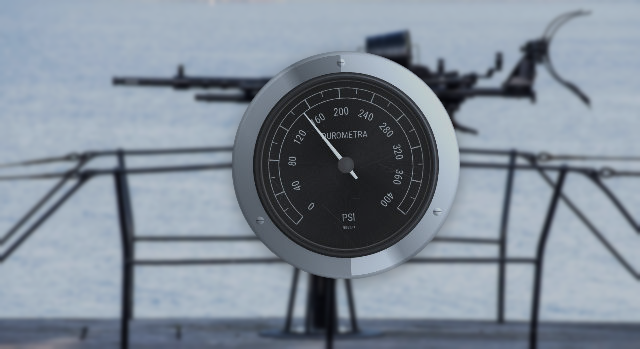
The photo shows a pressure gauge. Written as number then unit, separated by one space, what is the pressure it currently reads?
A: 150 psi
